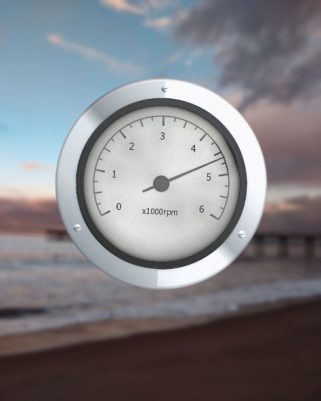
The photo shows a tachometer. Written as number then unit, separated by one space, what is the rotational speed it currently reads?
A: 4625 rpm
